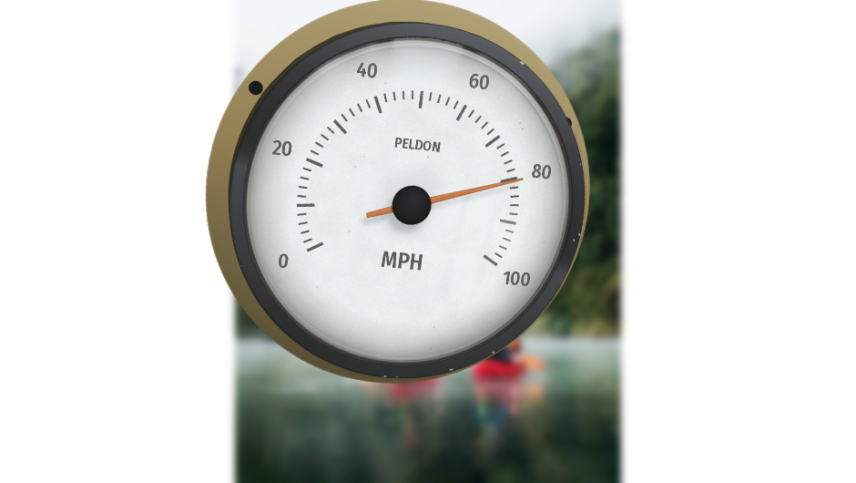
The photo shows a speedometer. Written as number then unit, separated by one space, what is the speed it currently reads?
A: 80 mph
